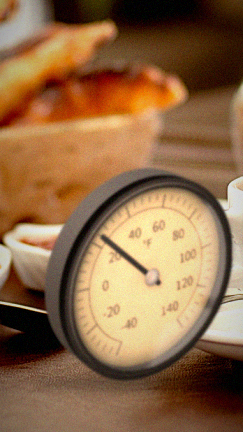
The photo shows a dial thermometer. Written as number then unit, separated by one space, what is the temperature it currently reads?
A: 24 °F
